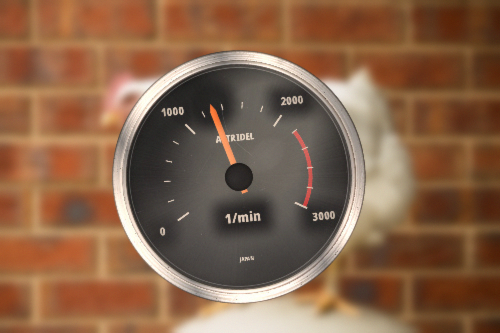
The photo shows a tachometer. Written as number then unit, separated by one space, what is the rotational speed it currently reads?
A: 1300 rpm
